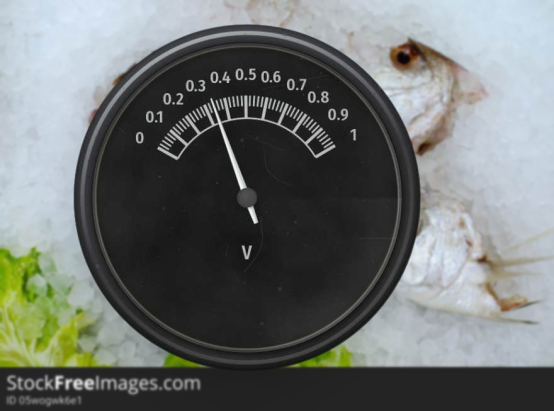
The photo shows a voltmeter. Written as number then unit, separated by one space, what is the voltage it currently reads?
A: 0.34 V
